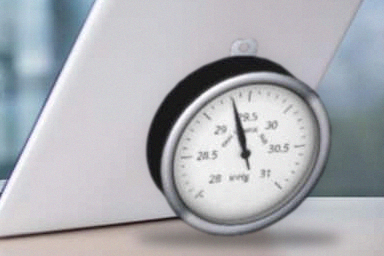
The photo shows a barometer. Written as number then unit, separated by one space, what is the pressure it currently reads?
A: 29.3 inHg
